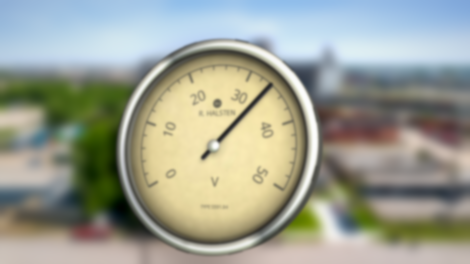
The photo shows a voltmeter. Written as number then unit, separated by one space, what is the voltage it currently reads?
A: 34 V
